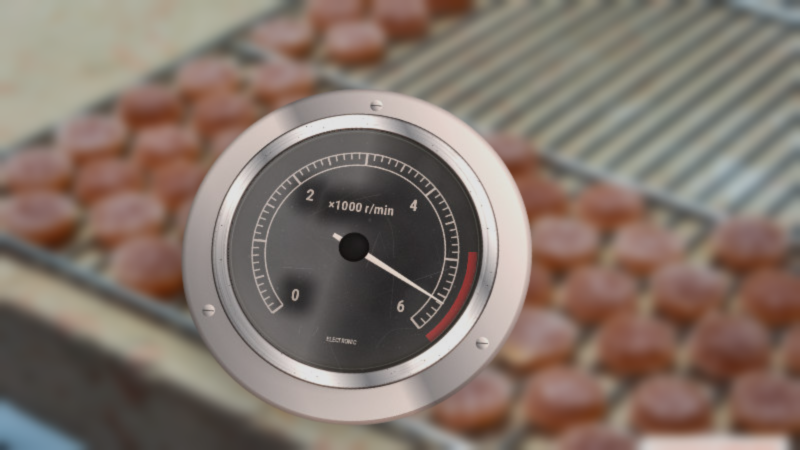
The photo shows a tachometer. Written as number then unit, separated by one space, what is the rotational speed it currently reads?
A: 5600 rpm
